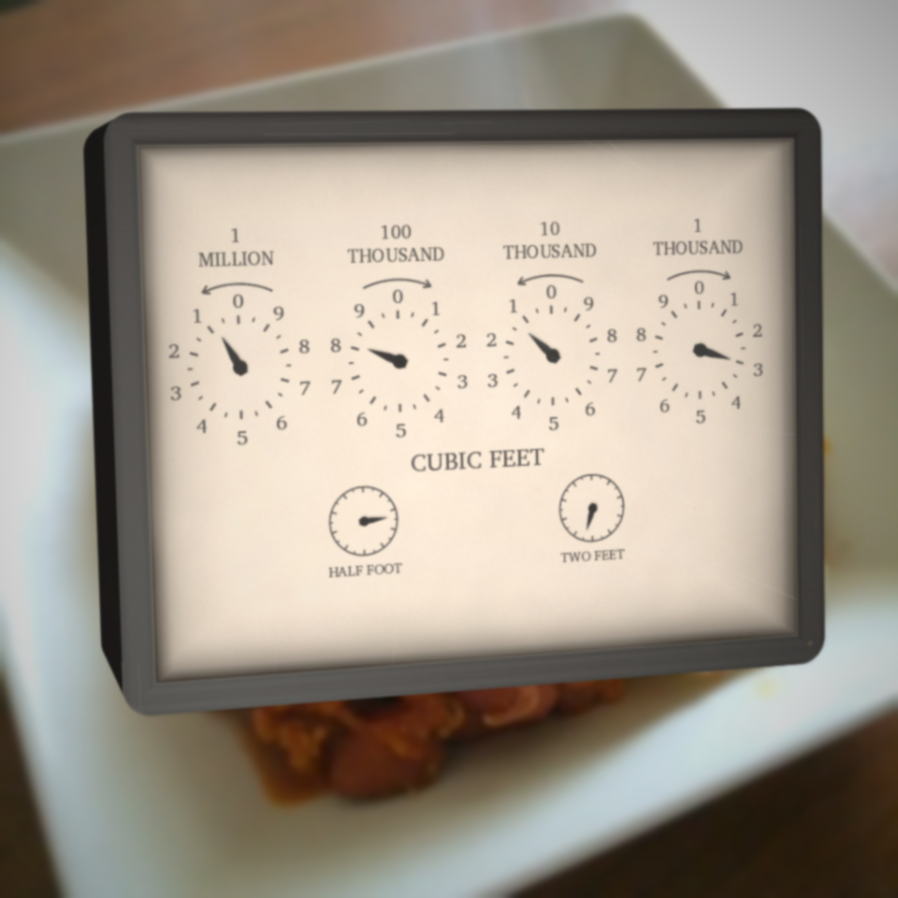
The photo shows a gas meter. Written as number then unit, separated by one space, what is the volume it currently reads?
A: 81300 ft³
